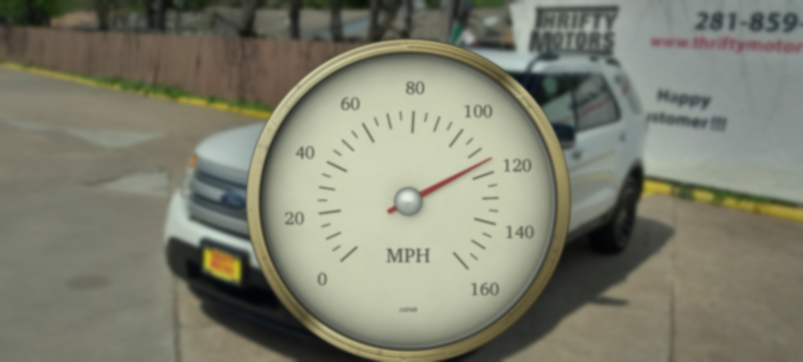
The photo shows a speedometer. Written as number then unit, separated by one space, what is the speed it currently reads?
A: 115 mph
